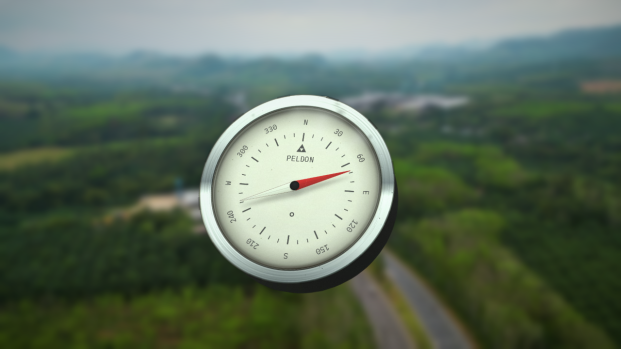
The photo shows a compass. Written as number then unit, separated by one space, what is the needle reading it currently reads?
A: 70 °
